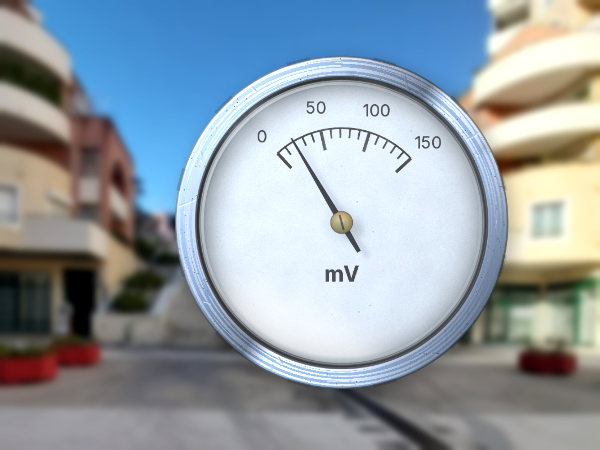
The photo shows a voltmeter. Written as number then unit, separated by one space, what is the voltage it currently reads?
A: 20 mV
